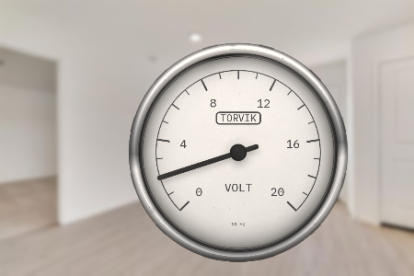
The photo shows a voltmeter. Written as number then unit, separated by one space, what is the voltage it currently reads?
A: 2 V
